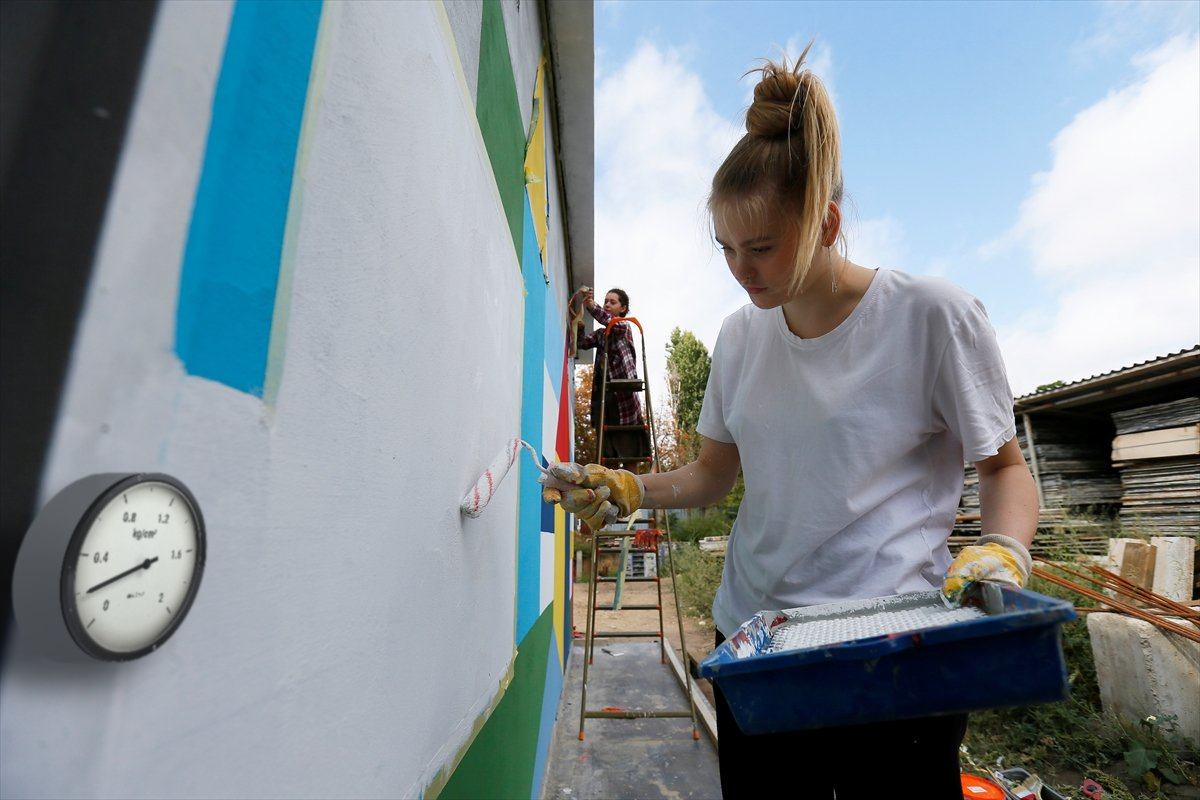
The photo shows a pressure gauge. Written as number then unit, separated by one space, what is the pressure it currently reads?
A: 0.2 kg/cm²
